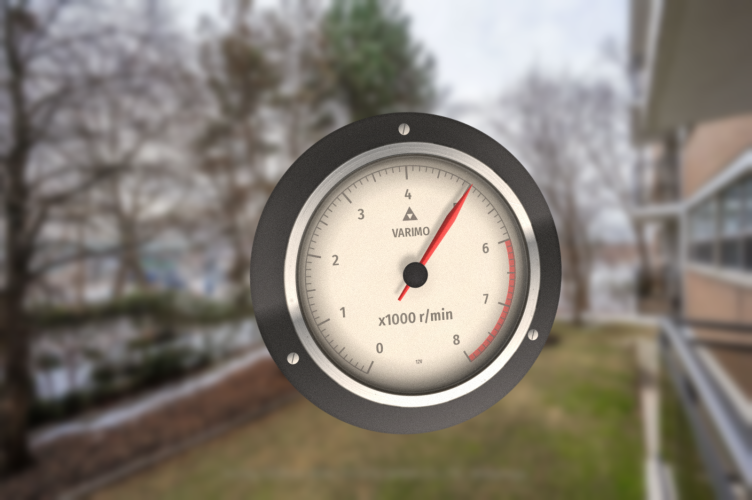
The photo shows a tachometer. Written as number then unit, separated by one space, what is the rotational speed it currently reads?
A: 5000 rpm
